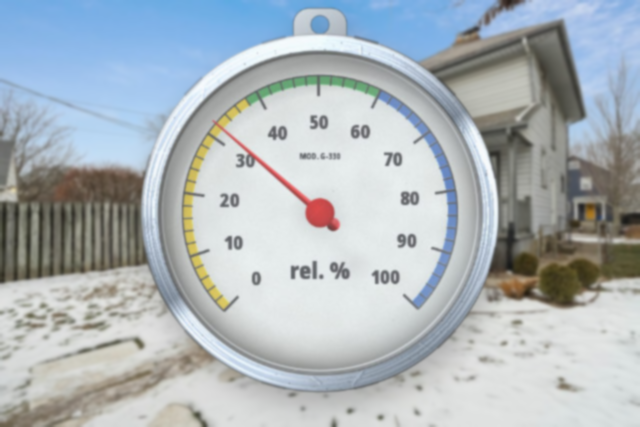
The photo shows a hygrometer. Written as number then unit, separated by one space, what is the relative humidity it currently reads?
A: 32 %
